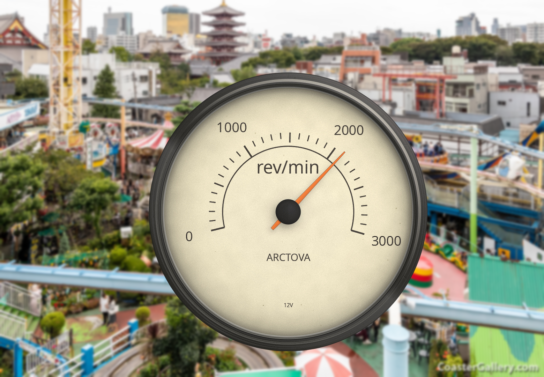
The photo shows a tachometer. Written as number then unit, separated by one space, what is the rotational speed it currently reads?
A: 2100 rpm
